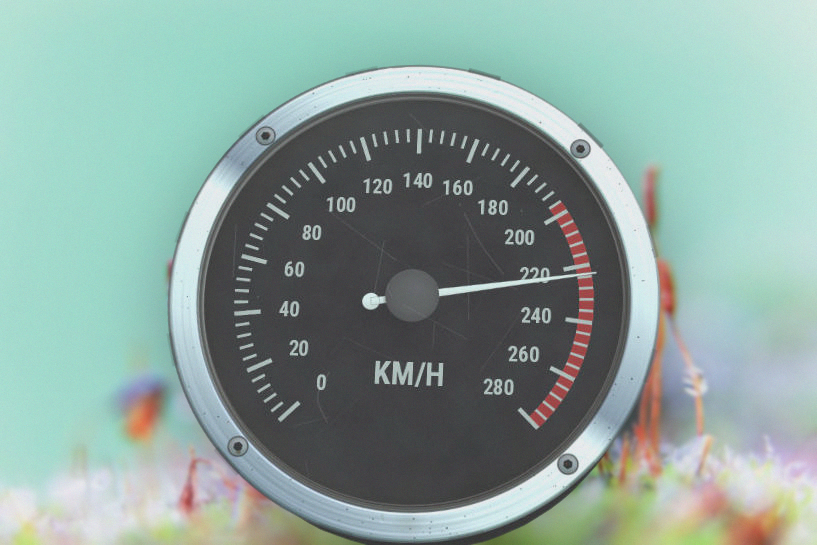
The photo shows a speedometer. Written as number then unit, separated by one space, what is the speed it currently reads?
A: 224 km/h
